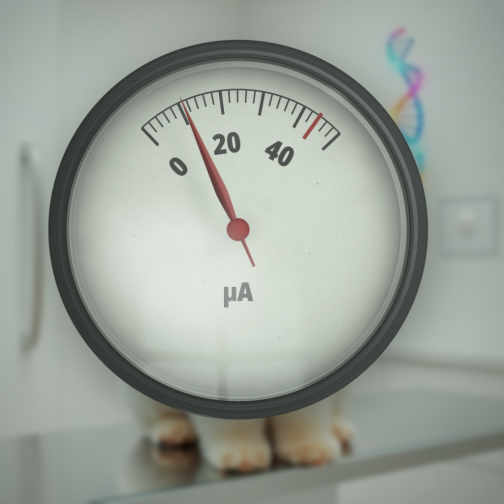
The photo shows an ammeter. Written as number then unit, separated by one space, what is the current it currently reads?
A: 11 µA
